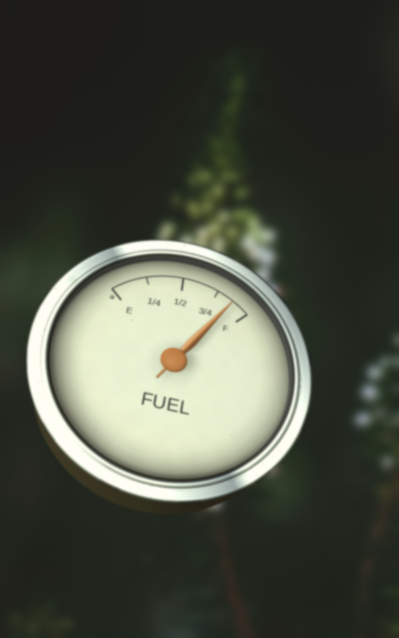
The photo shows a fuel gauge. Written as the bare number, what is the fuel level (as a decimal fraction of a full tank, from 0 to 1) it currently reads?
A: 0.875
